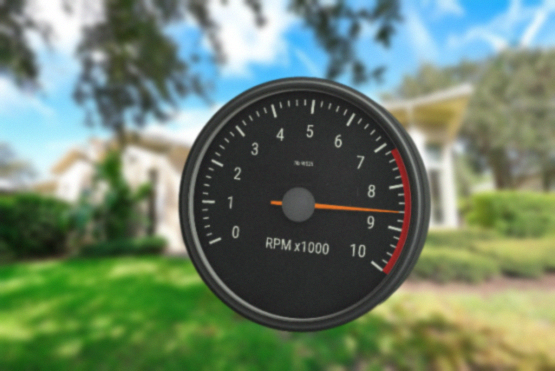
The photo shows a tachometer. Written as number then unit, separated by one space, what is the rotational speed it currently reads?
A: 8600 rpm
